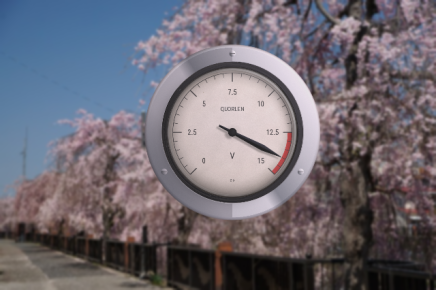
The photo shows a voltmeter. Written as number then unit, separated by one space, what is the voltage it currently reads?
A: 14 V
